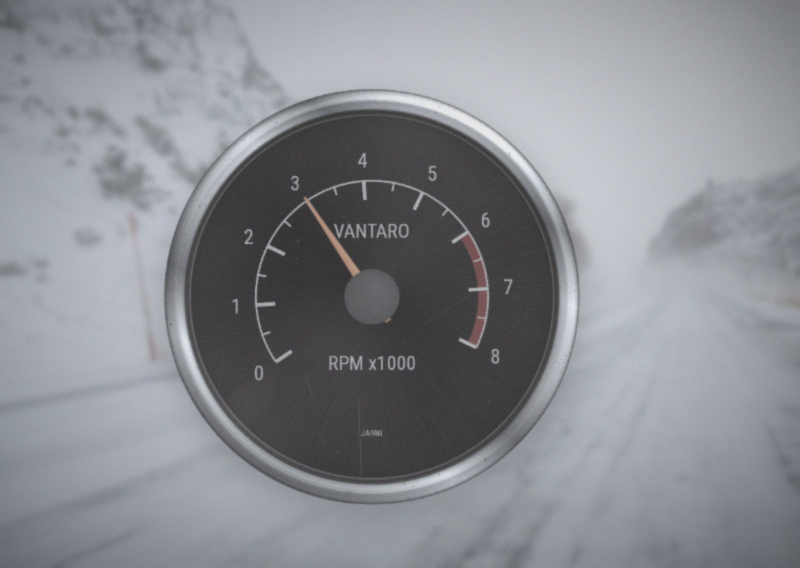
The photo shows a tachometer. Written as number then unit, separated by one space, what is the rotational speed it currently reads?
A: 3000 rpm
